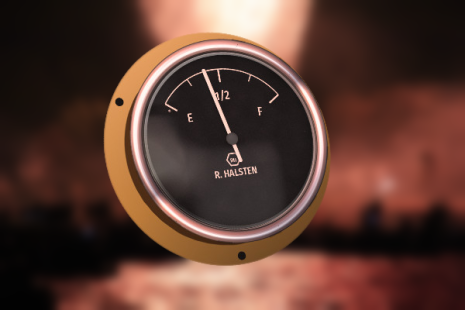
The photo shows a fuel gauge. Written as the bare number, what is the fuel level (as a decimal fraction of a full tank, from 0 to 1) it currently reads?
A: 0.375
